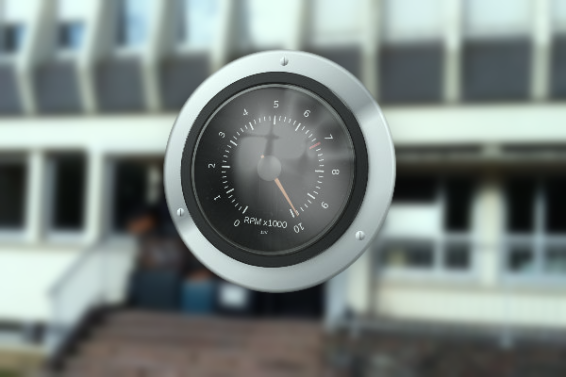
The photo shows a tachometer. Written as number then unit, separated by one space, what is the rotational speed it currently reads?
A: 9800 rpm
